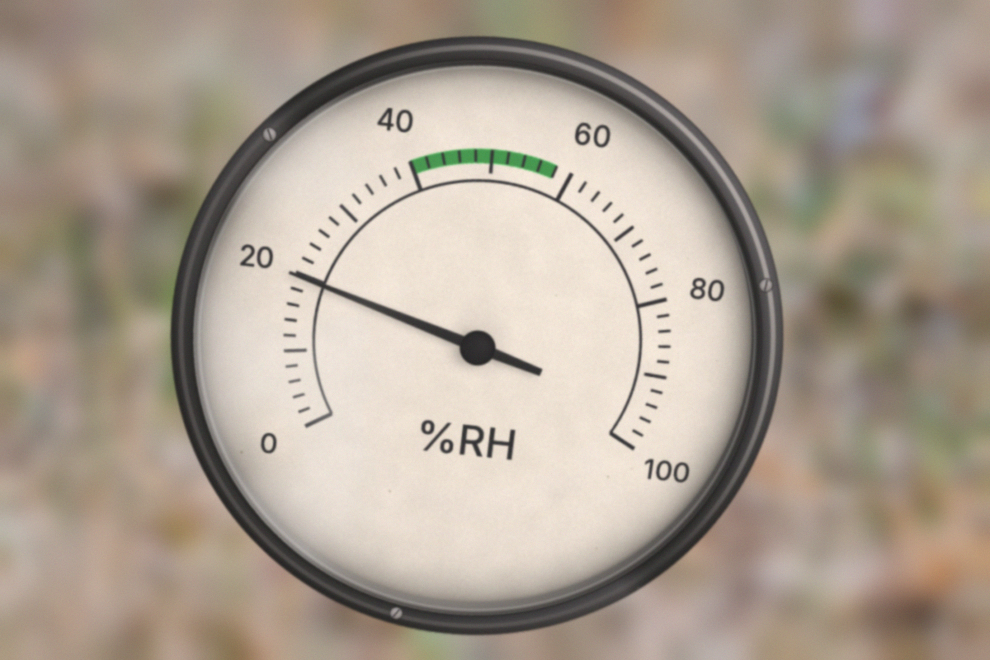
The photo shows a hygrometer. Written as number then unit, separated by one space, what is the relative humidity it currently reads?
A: 20 %
